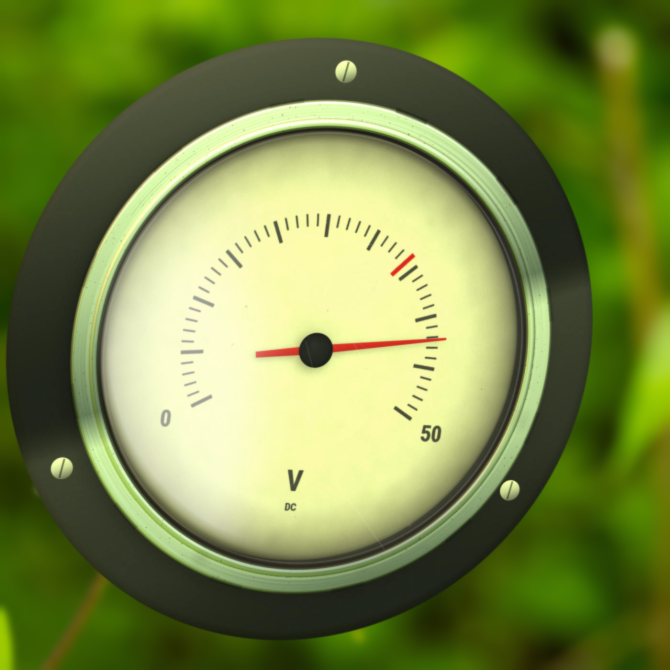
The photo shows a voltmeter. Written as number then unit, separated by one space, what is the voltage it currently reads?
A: 42 V
